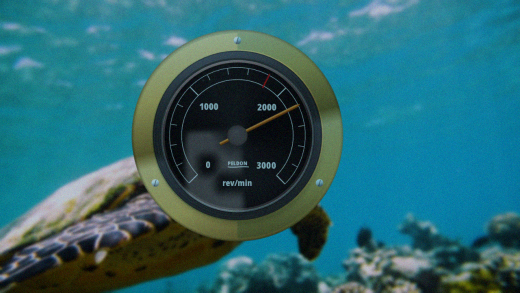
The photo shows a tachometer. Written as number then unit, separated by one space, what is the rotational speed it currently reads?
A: 2200 rpm
